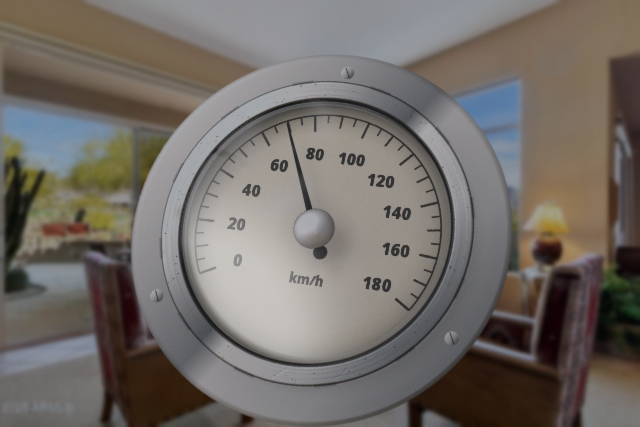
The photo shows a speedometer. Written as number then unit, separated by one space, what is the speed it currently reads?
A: 70 km/h
